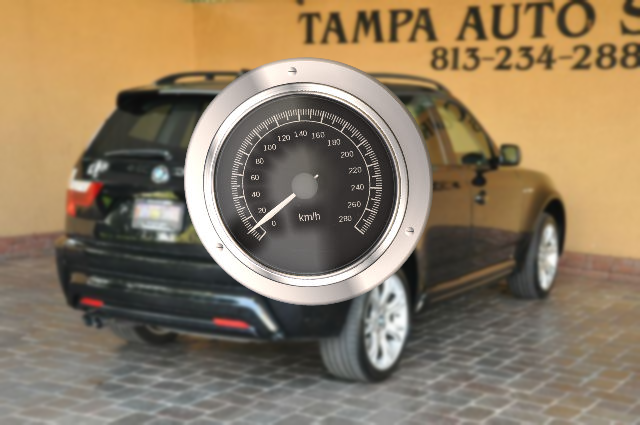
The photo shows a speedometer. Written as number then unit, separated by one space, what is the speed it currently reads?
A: 10 km/h
